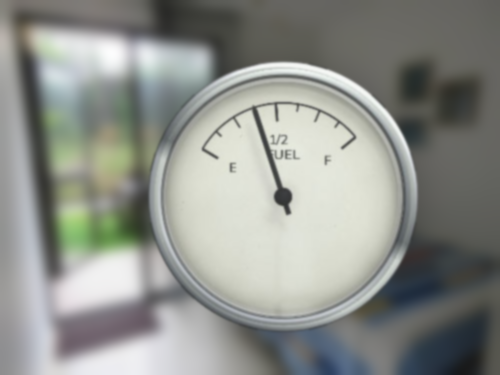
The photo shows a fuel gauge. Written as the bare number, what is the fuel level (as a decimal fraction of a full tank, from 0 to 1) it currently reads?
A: 0.375
